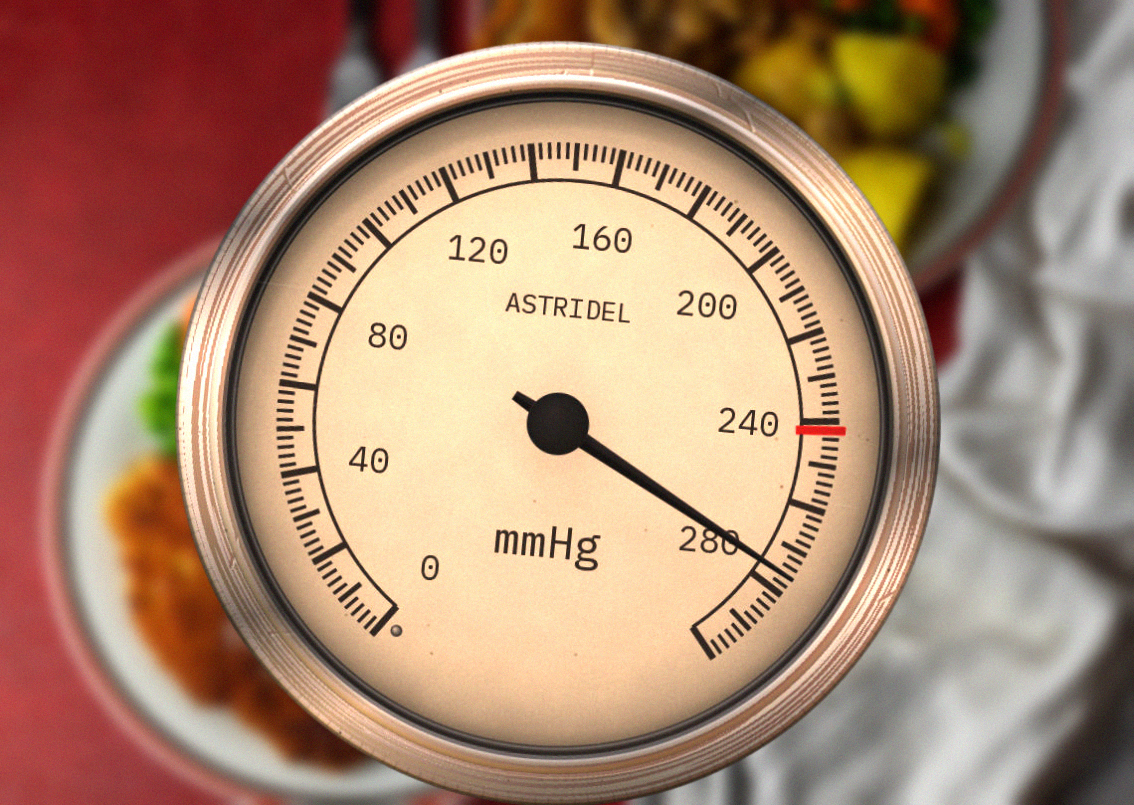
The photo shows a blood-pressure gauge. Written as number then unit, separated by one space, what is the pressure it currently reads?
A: 276 mmHg
